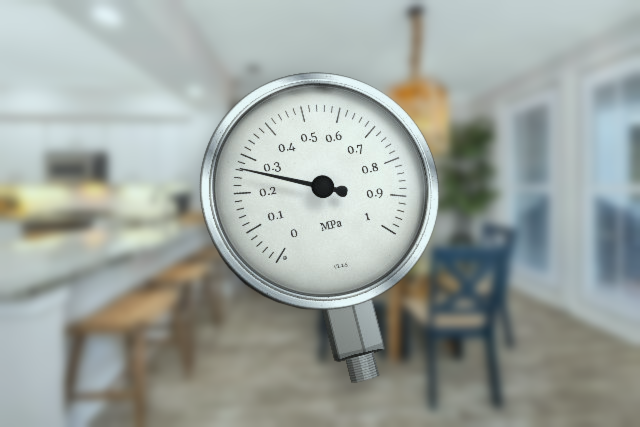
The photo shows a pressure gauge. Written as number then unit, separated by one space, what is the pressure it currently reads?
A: 0.26 MPa
